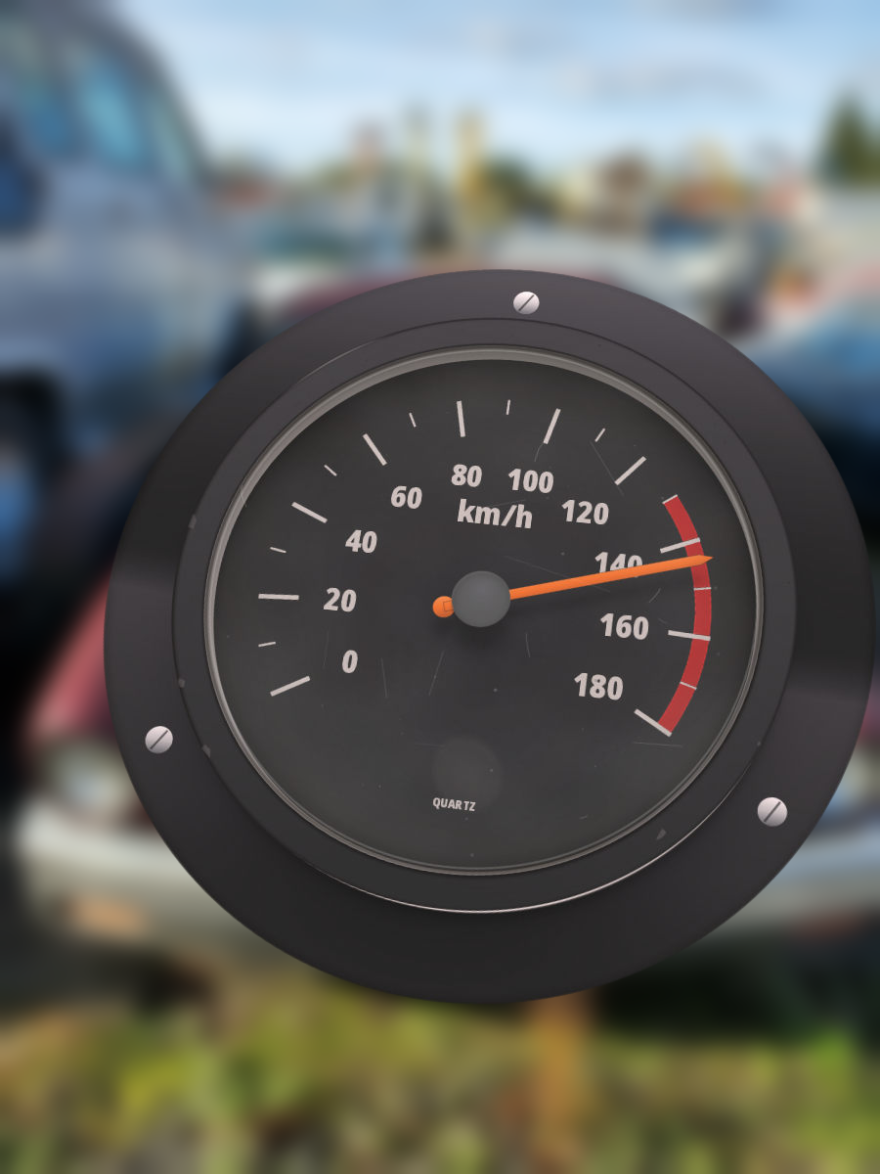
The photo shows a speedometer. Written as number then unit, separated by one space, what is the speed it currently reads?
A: 145 km/h
